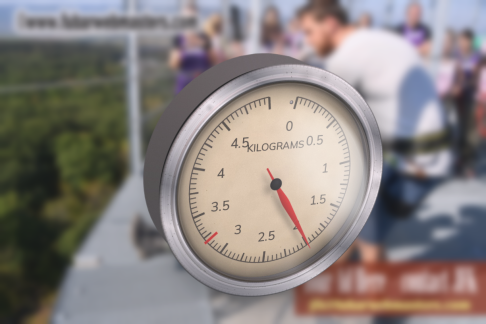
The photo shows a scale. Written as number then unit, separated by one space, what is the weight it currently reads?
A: 2 kg
